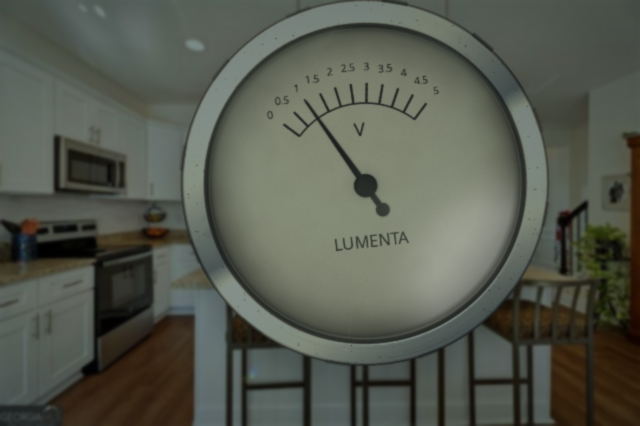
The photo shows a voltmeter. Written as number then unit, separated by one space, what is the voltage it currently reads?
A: 1 V
